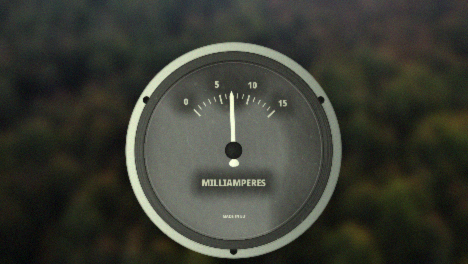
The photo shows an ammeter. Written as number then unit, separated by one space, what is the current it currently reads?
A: 7 mA
